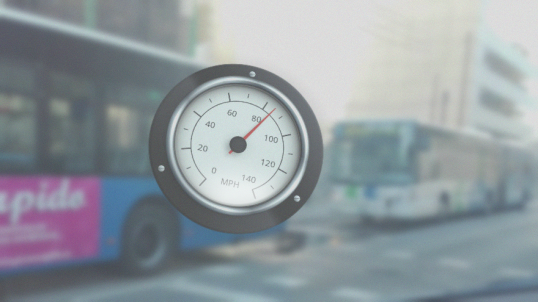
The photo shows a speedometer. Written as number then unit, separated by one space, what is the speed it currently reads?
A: 85 mph
